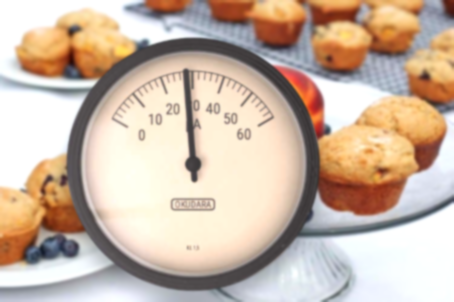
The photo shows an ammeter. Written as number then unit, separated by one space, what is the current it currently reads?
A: 28 µA
